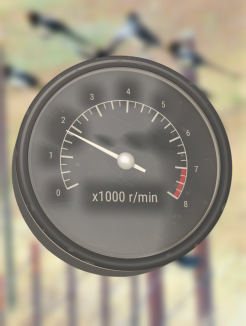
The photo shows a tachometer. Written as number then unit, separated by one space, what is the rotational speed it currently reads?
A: 1750 rpm
